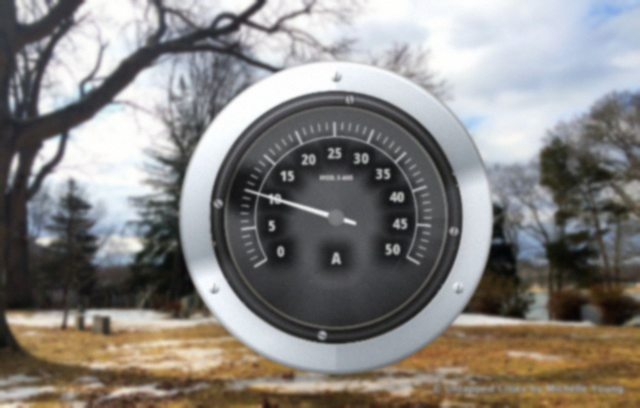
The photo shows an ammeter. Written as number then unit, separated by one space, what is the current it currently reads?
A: 10 A
